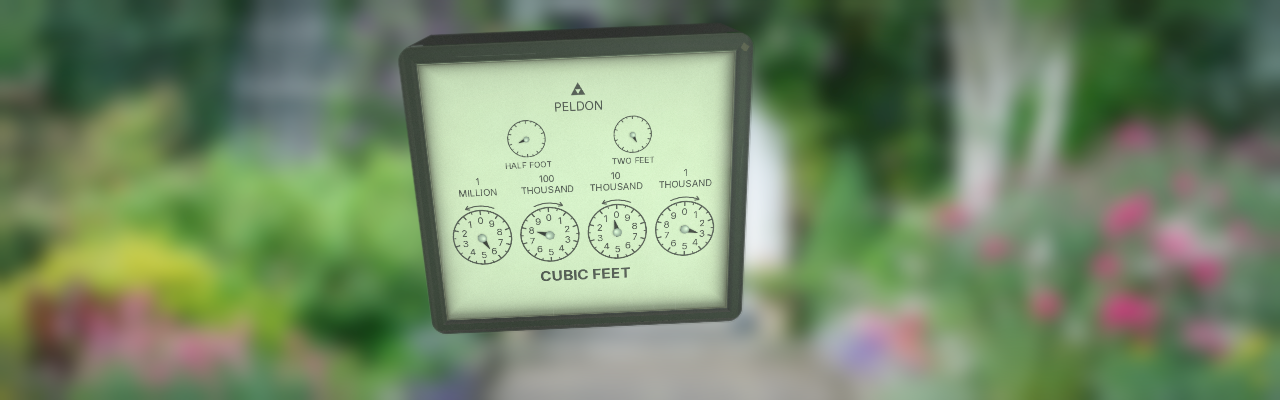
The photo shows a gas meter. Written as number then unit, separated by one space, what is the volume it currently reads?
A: 580300 ft³
